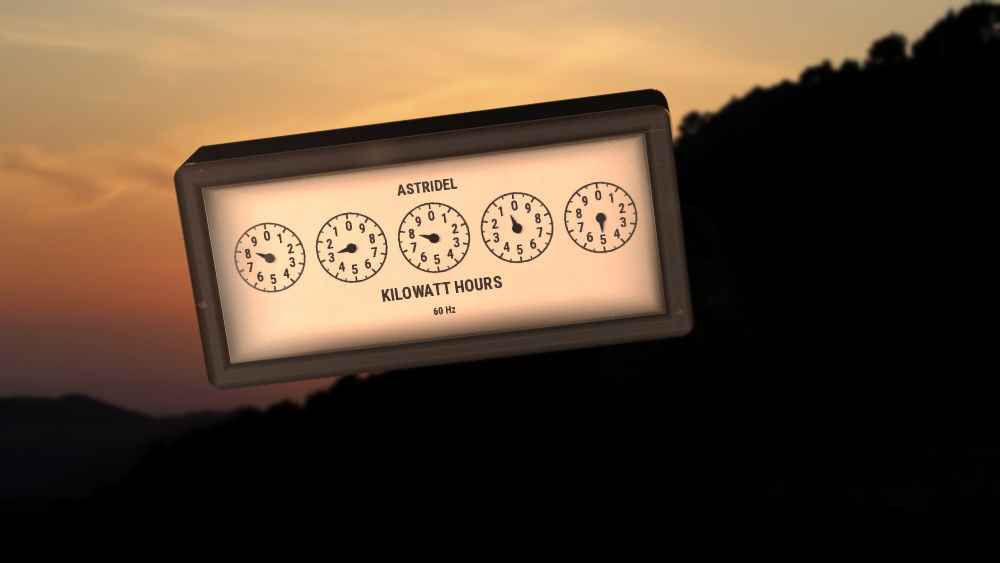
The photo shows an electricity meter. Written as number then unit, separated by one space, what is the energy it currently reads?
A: 82805 kWh
